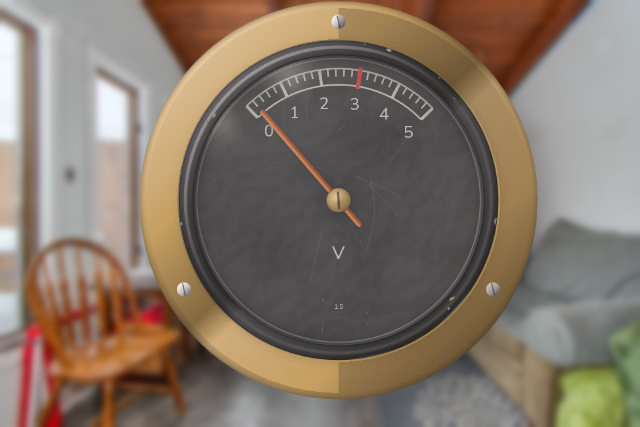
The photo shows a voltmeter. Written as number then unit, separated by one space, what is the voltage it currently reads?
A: 0.2 V
